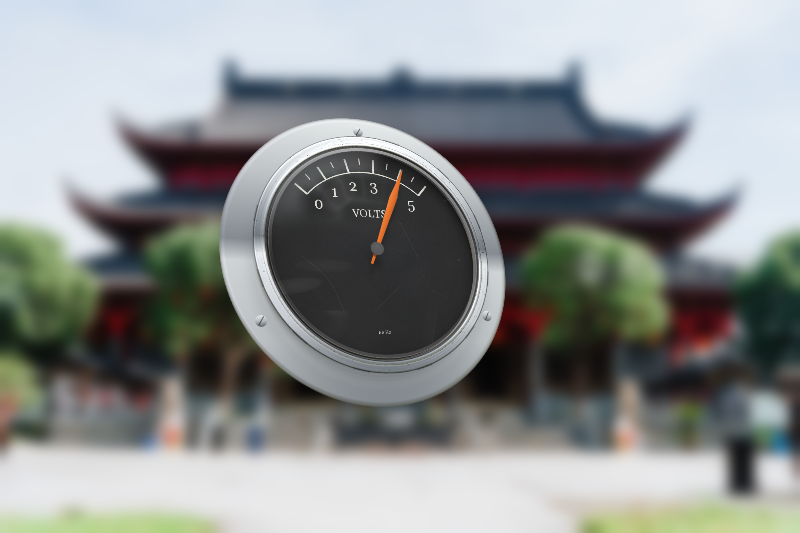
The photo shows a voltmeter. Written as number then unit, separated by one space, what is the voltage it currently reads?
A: 4 V
